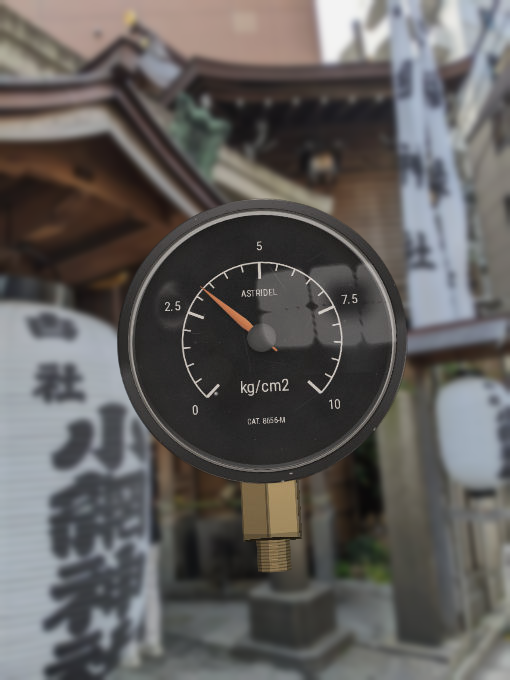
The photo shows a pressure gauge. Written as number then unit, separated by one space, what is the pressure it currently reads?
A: 3.25 kg/cm²
